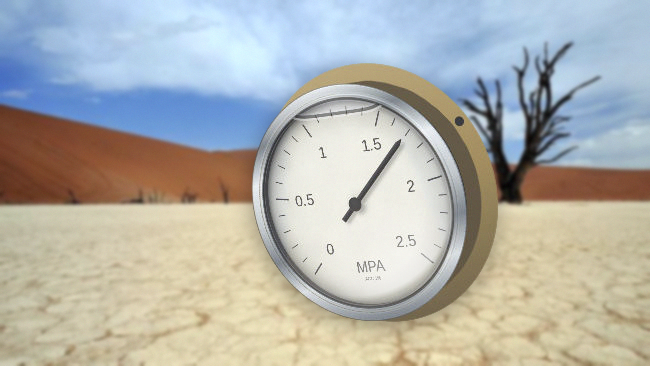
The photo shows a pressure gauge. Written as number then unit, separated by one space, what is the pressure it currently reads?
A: 1.7 MPa
